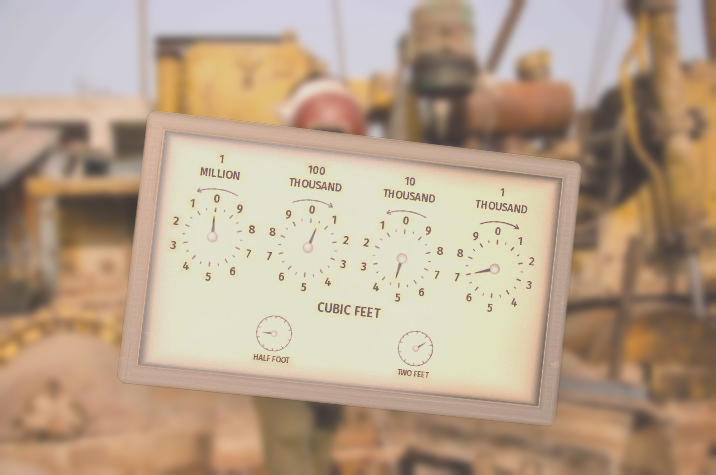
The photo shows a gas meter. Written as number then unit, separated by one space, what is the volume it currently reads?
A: 4700 ft³
